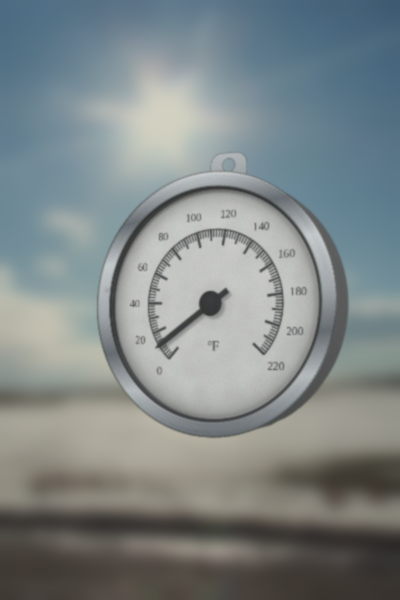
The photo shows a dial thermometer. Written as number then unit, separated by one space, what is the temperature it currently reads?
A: 10 °F
